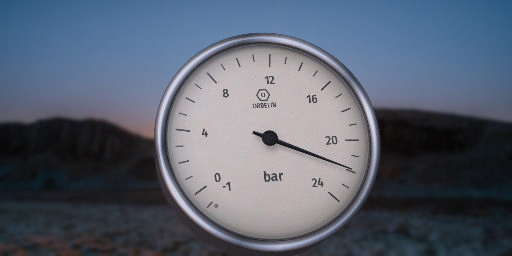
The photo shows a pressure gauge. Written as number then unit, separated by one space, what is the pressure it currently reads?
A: 22 bar
